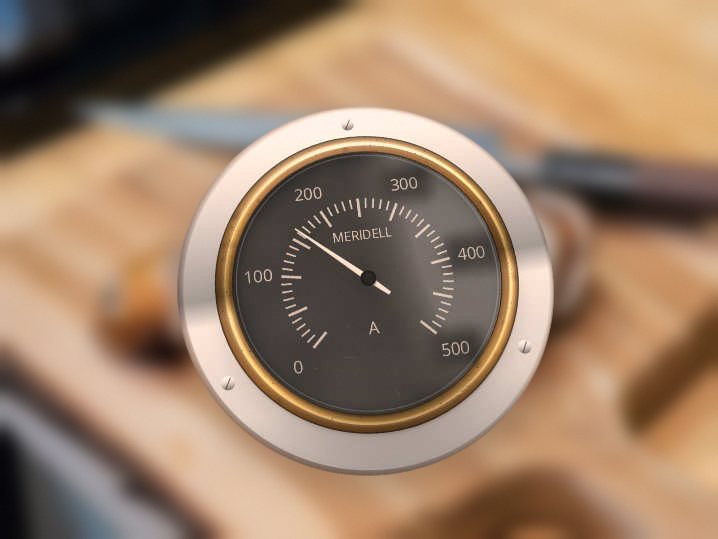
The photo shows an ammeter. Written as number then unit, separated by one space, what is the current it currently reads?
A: 160 A
